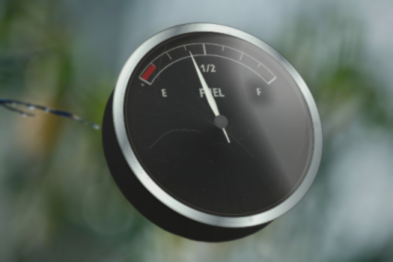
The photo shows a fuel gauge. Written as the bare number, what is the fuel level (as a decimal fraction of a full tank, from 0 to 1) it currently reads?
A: 0.375
